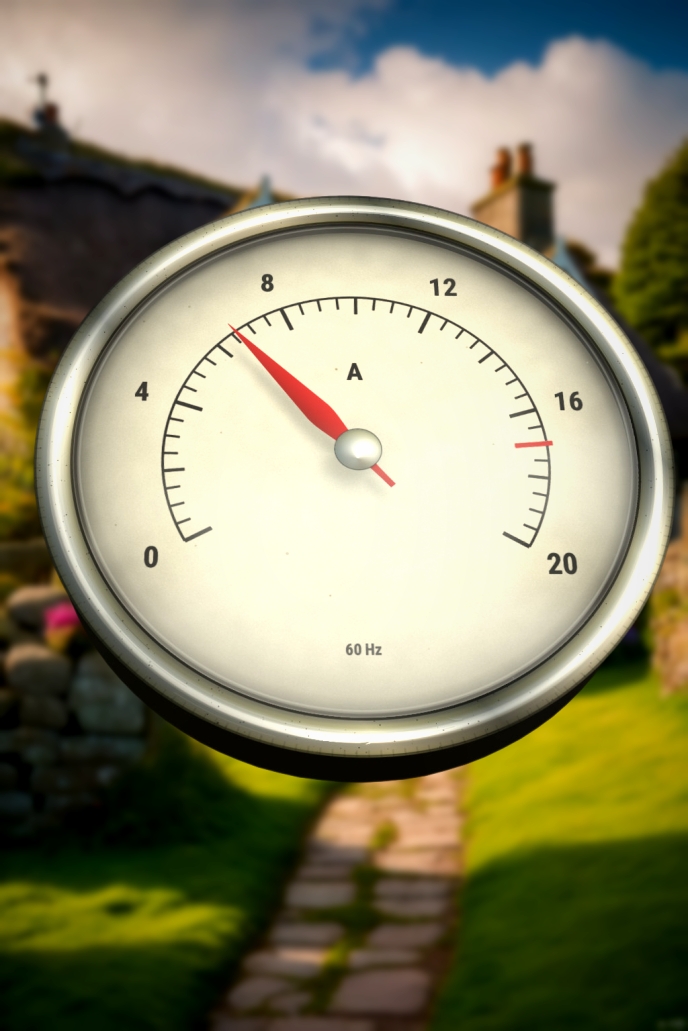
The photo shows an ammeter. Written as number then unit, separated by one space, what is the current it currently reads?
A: 6.5 A
